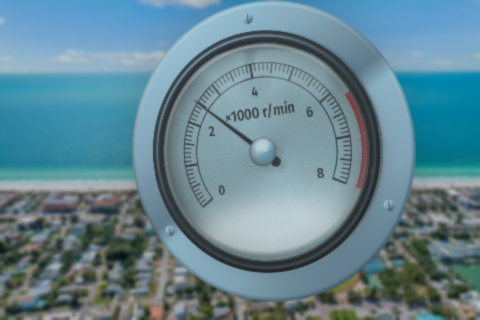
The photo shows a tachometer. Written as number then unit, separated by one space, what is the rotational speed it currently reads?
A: 2500 rpm
